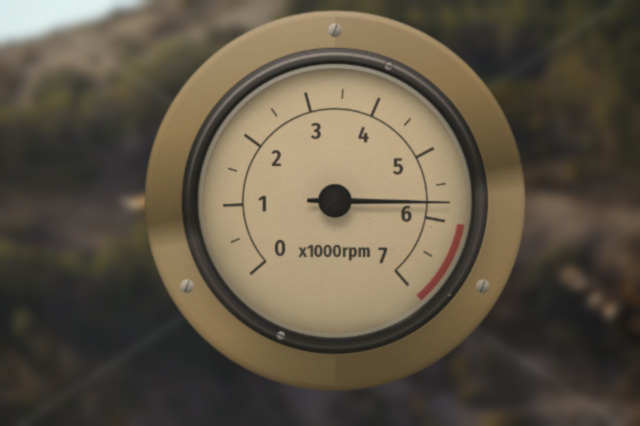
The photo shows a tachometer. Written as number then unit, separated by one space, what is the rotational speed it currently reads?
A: 5750 rpm
